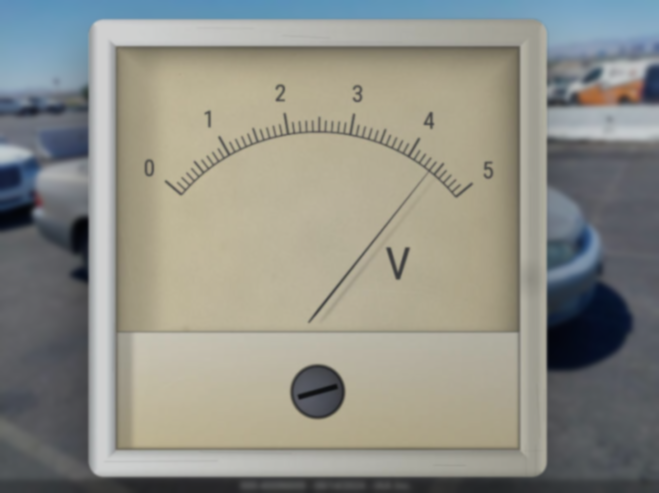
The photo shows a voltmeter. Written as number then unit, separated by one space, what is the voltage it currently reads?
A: 4.4 V
